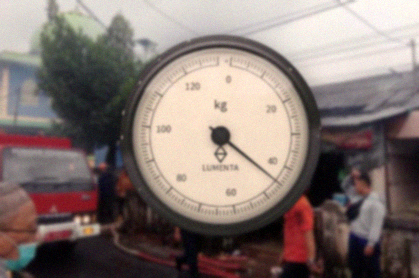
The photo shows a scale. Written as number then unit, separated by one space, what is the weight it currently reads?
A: 45 kg
